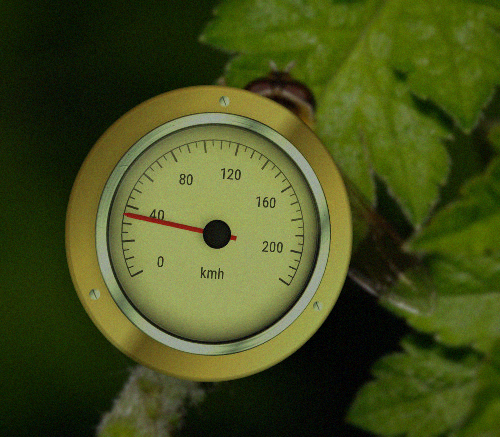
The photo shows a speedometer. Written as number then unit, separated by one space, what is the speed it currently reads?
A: 35 km/h
